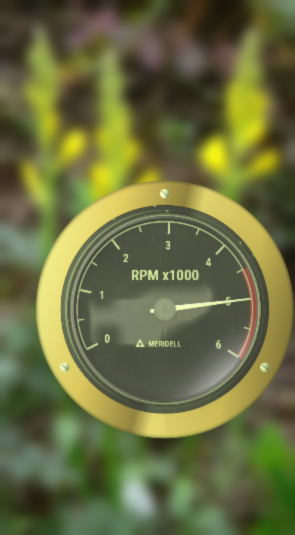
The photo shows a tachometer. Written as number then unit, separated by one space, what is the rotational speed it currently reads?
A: 5000 rpm
